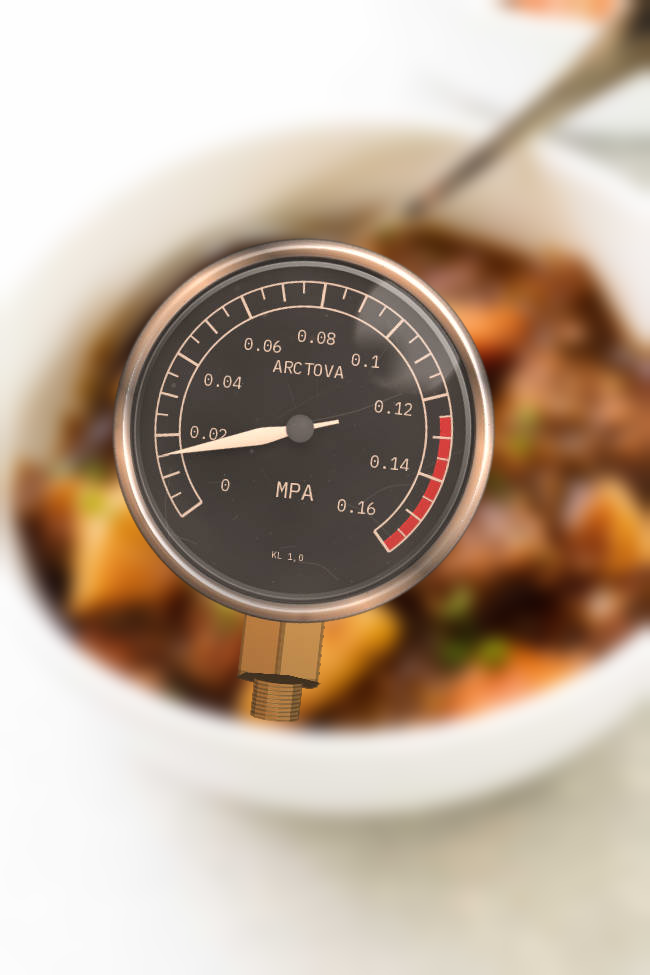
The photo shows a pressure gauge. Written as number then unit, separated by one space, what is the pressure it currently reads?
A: 0.015 MPa
